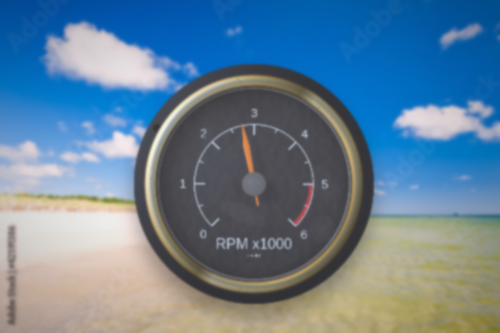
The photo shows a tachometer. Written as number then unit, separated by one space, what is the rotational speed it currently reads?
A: 2750 rpm
